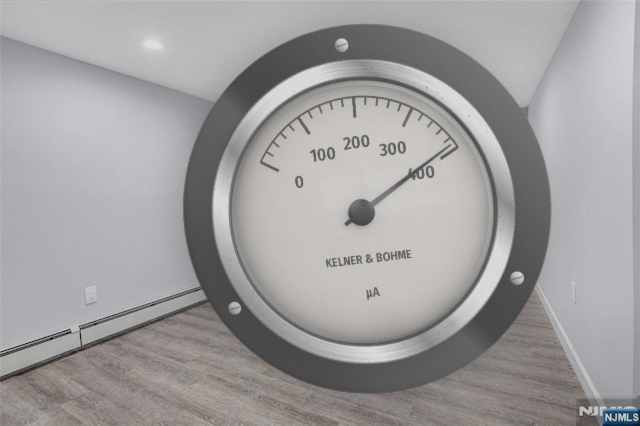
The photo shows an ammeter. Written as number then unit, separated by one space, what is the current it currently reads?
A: 390 µA
